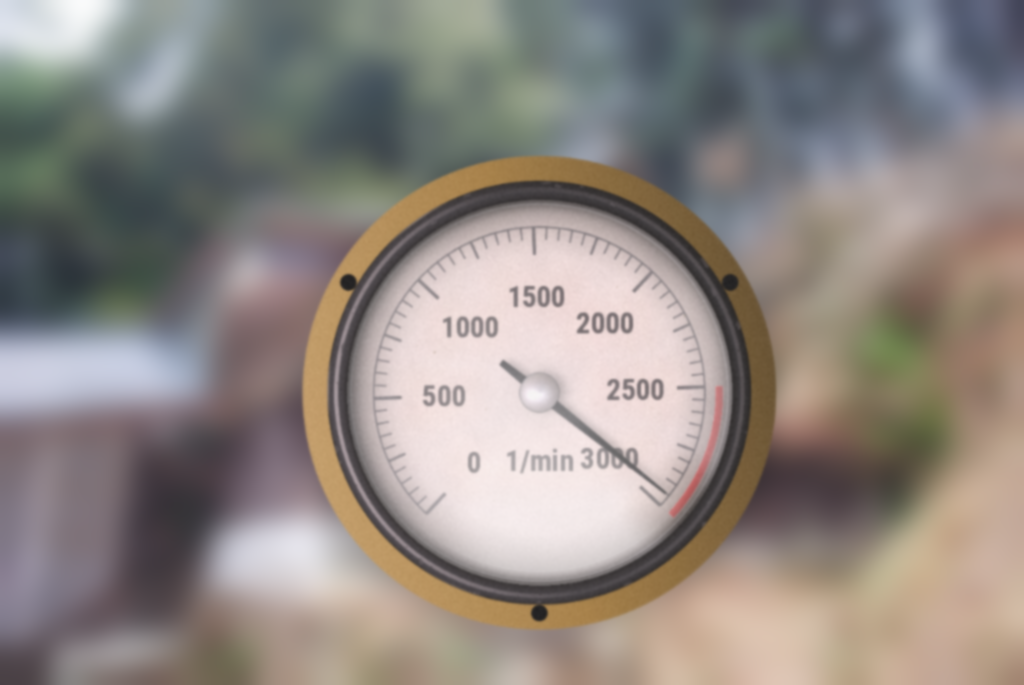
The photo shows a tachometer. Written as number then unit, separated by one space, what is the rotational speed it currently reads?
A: 2950 rpm
